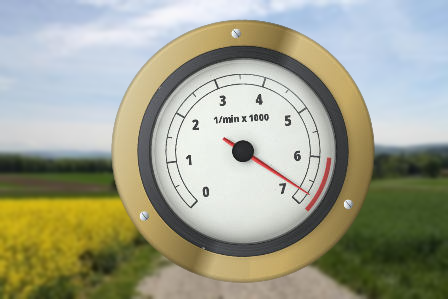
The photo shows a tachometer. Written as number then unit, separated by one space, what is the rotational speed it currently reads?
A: 6750 rpm
